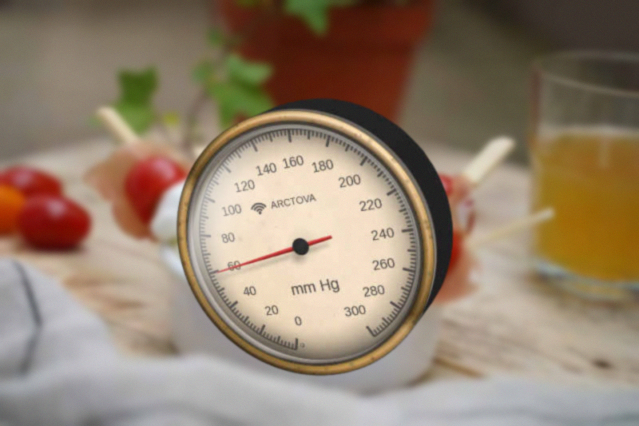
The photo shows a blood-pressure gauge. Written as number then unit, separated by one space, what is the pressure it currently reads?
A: 60 mmHg
